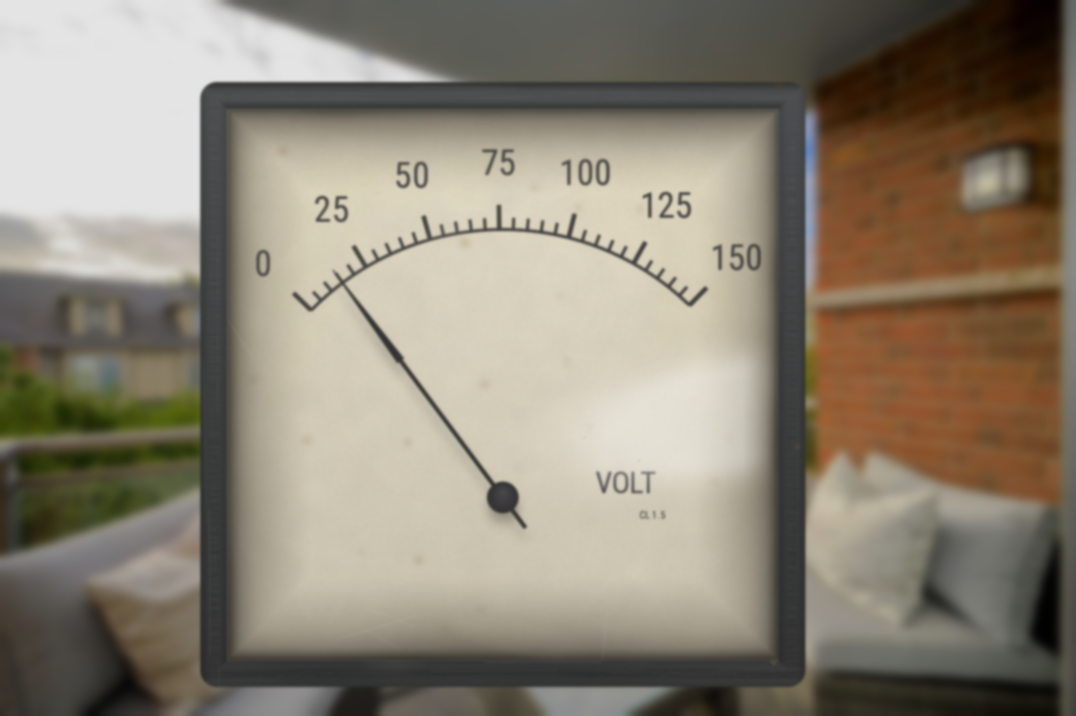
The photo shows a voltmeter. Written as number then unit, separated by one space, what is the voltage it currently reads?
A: 15 V
